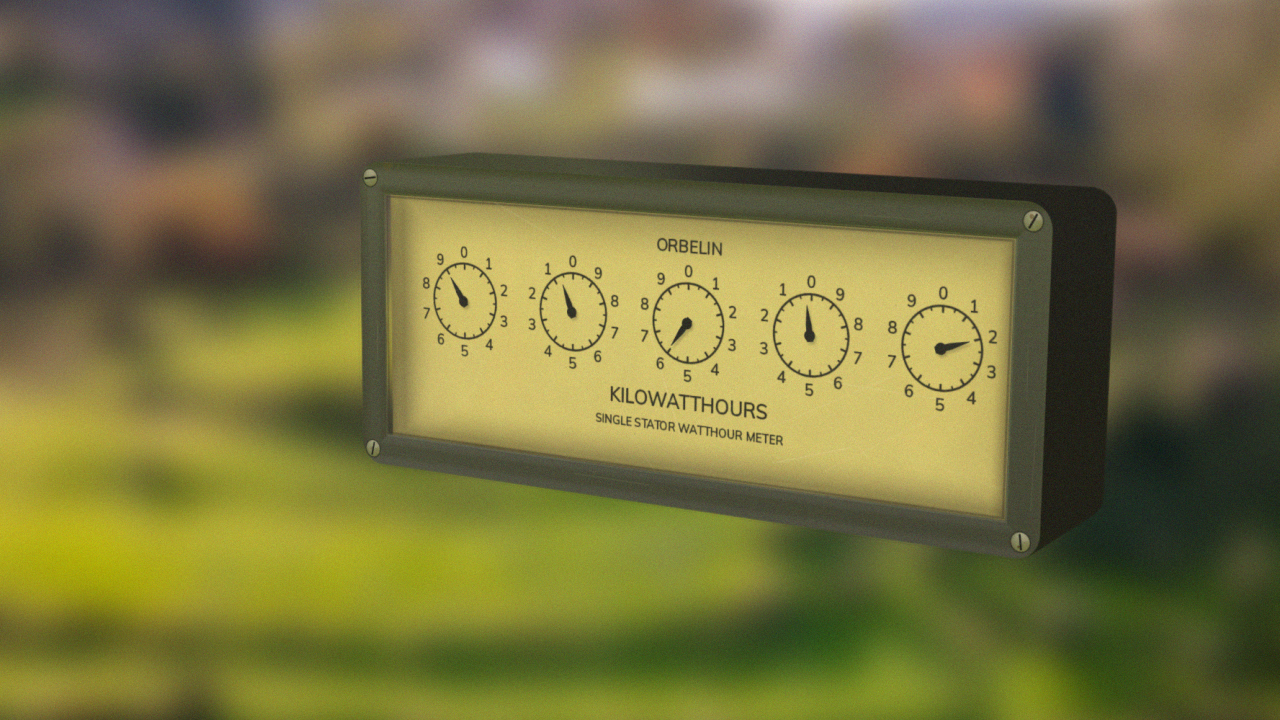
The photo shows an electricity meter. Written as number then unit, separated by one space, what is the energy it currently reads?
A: 90602 kWh
